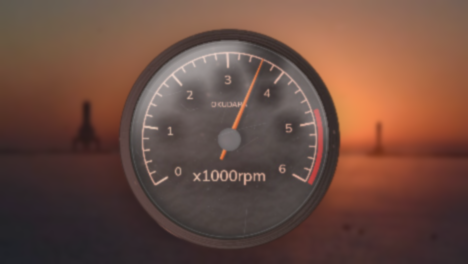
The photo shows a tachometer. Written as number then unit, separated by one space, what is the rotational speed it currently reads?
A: 3600 rpm
